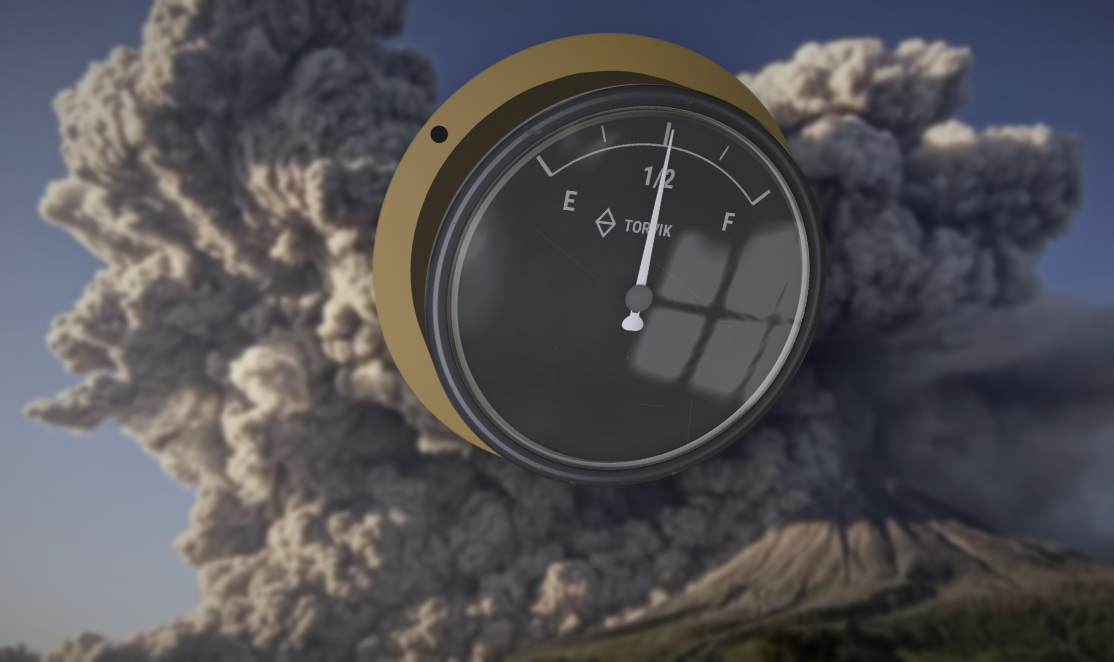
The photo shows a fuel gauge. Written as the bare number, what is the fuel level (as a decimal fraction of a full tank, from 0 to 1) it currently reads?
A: 0.5
